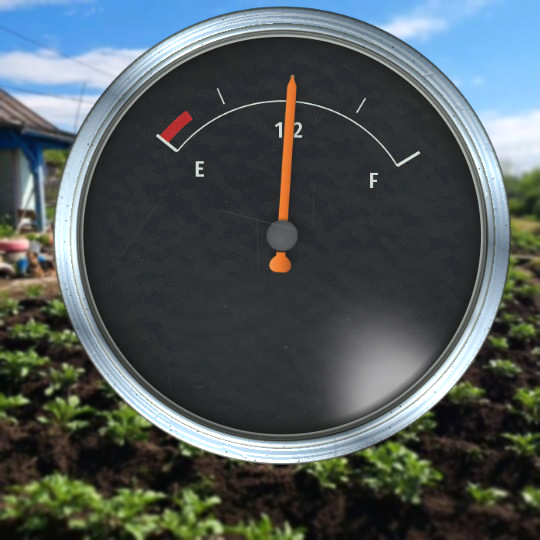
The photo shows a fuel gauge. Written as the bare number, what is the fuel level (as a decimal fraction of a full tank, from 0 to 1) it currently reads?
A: 0.5
